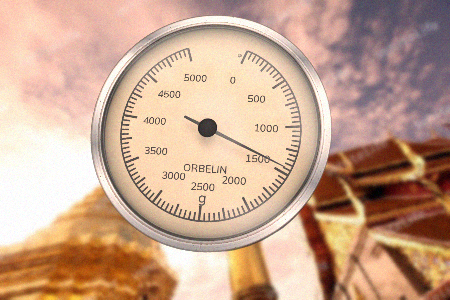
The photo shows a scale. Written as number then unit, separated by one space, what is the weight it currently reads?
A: 1450 g
